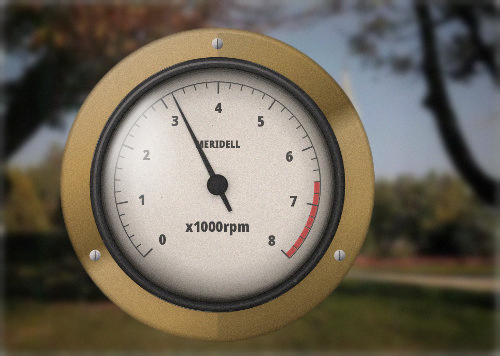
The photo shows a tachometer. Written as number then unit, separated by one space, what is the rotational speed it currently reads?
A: 3200 rpm
